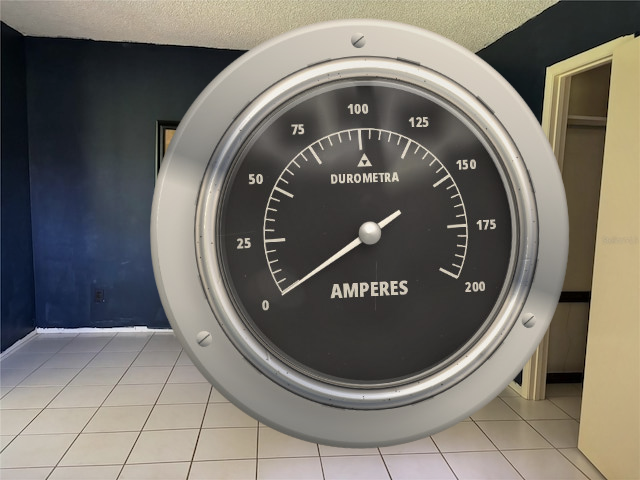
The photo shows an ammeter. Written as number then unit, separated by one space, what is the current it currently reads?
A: 0 A
